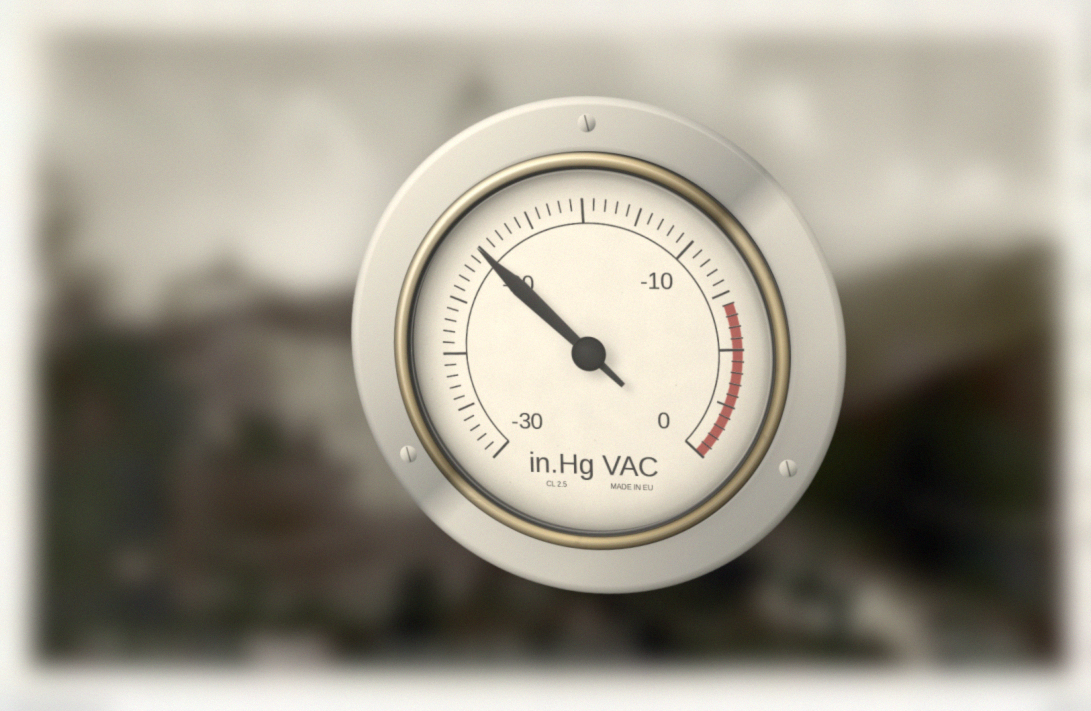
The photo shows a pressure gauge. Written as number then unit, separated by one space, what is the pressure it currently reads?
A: -20 inHg
